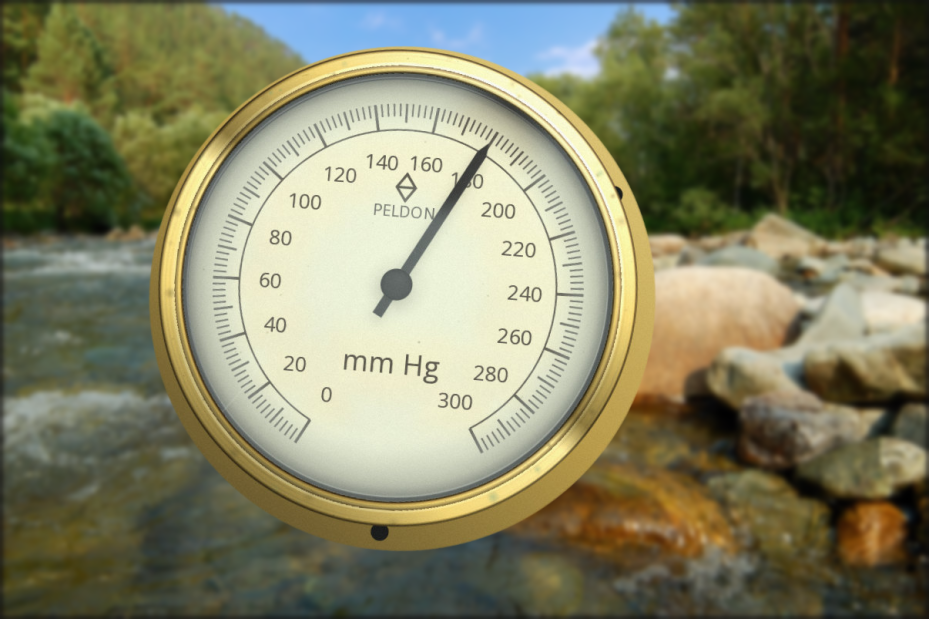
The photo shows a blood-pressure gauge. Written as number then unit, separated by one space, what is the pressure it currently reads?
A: 180 mmHg
